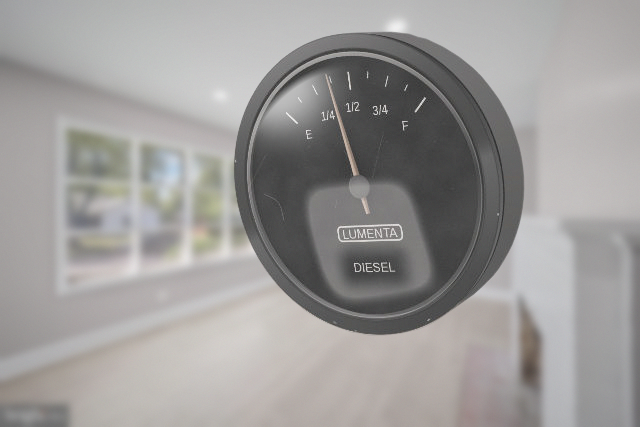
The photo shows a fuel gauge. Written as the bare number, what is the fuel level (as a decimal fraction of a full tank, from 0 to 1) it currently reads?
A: 0.375
